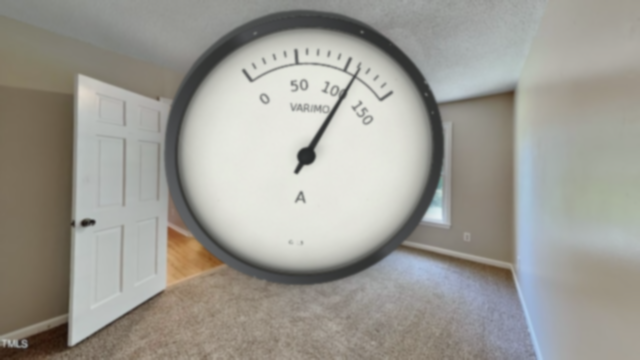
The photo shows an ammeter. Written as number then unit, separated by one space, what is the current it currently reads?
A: 110 A
